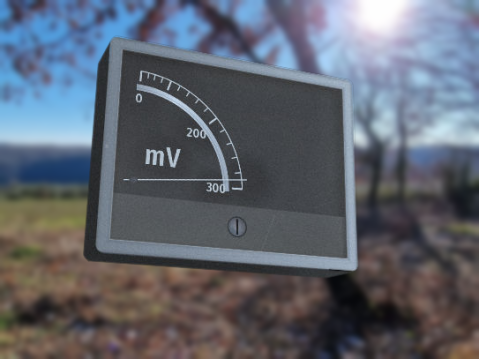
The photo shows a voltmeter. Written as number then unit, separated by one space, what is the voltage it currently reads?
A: 290 mV
